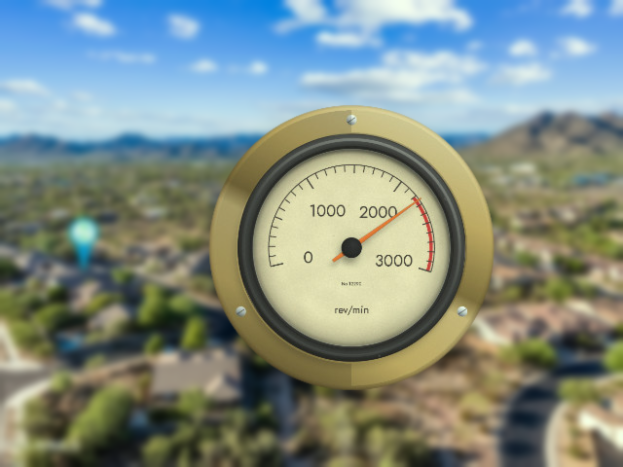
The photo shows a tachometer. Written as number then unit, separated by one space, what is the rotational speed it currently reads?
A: 2250 rpm
